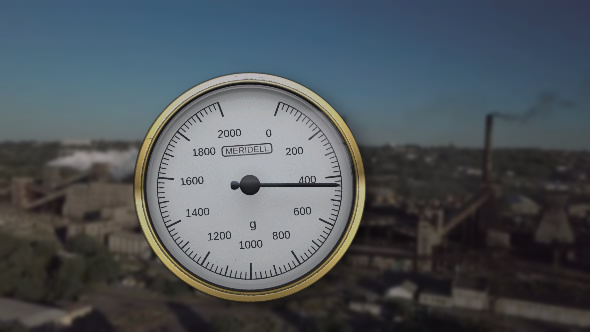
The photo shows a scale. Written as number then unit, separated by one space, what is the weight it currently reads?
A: 440 g
